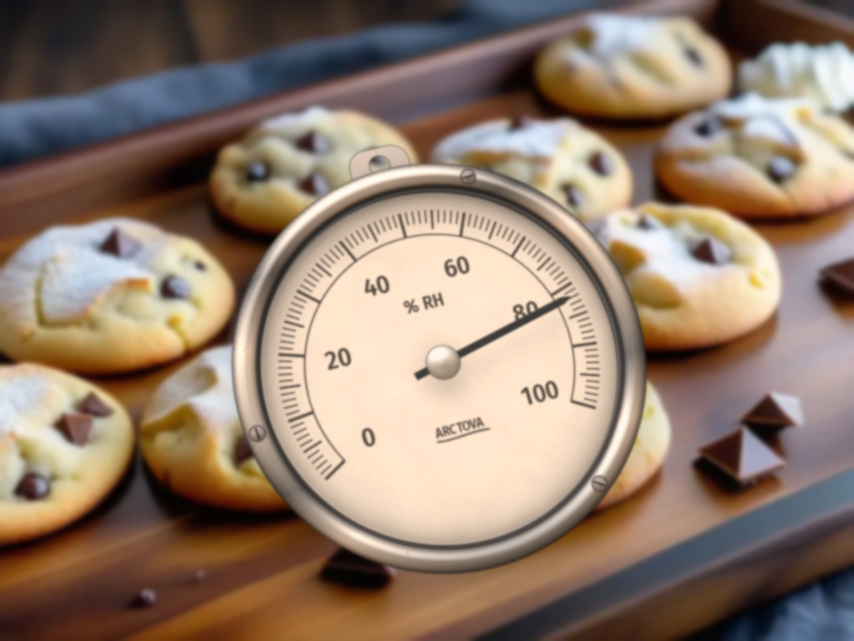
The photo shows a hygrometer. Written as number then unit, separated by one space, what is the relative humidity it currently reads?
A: 82 %
